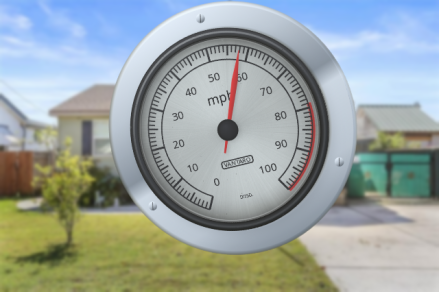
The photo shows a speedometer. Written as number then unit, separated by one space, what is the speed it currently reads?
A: 58 mph
